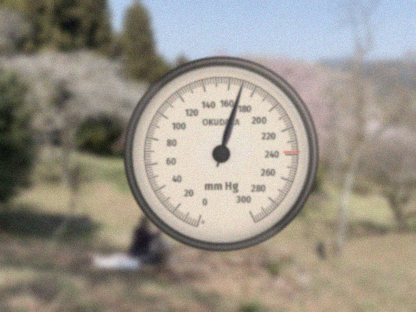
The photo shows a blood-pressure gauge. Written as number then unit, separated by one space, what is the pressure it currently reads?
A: 170 mmHg
